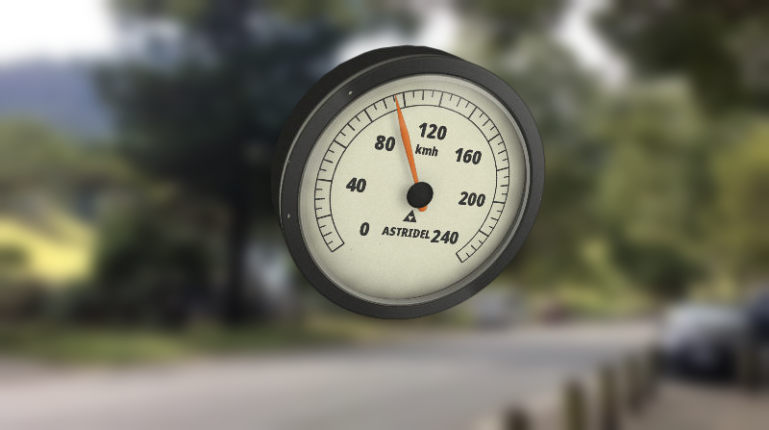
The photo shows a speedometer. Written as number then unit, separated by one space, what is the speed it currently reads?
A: 95 km/h
